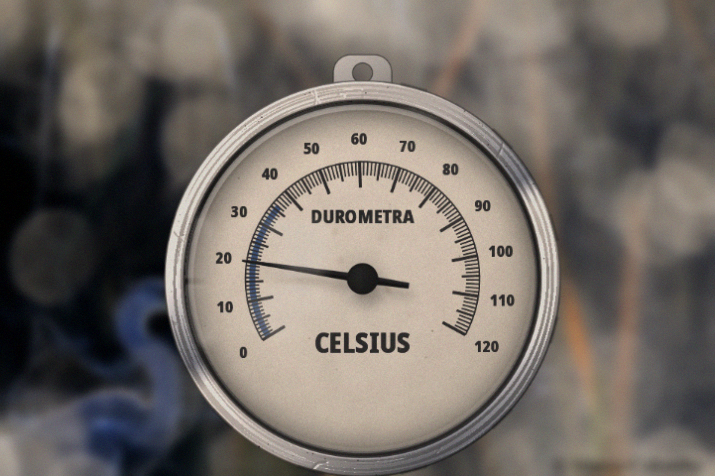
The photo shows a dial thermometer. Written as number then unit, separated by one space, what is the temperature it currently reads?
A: 20 °C
